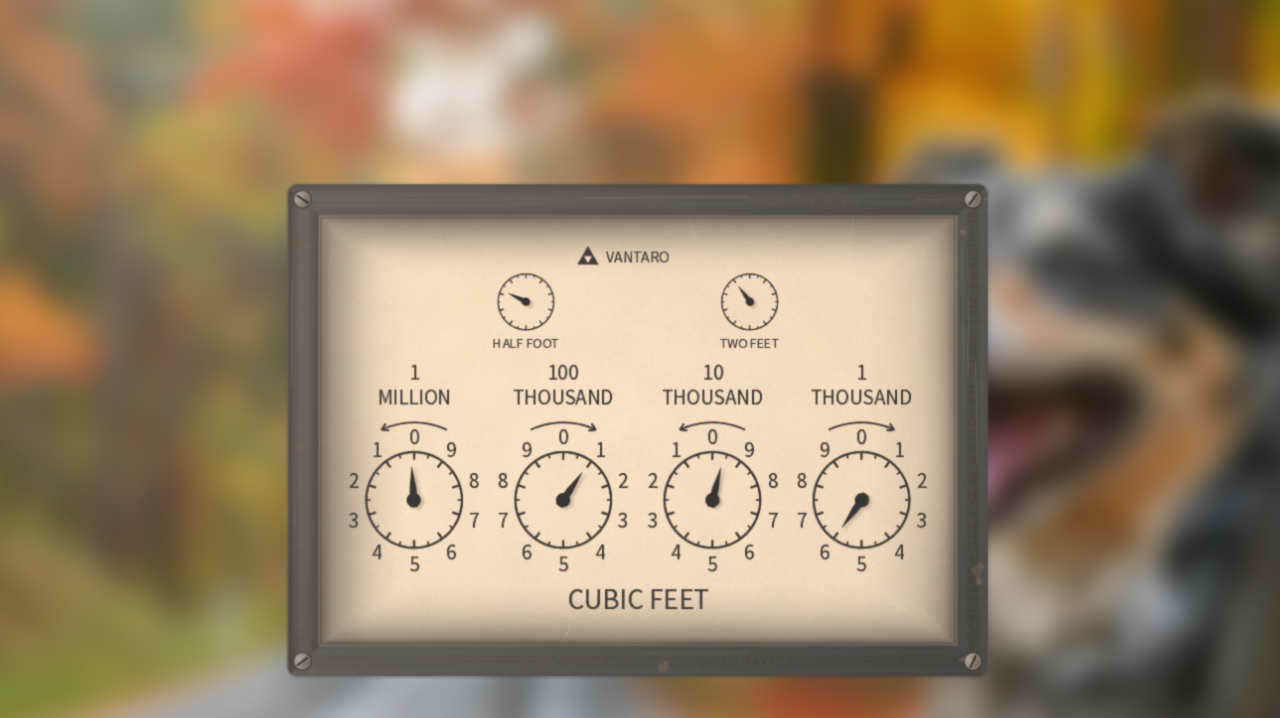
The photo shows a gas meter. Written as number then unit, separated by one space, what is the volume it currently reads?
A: 9600 ft³
